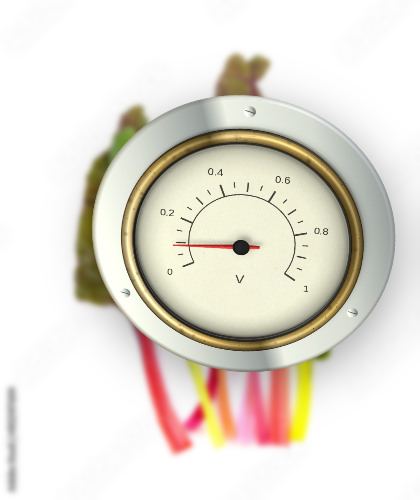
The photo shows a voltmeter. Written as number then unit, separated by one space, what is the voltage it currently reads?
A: 0.1 V
